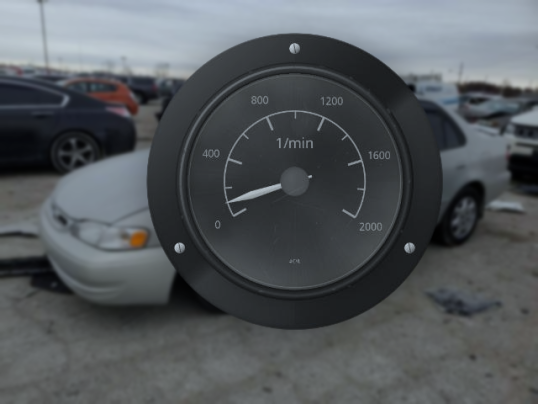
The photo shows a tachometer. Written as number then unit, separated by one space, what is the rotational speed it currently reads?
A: 100 rpm
